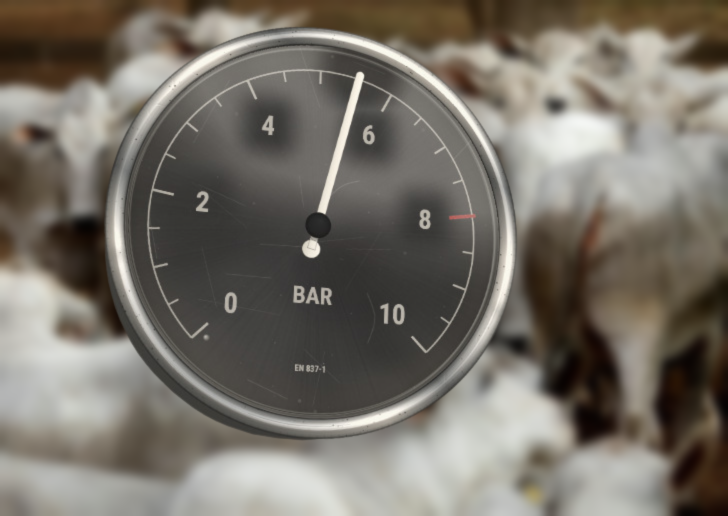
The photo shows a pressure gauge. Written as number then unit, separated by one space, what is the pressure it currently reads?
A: 5.5 bar
